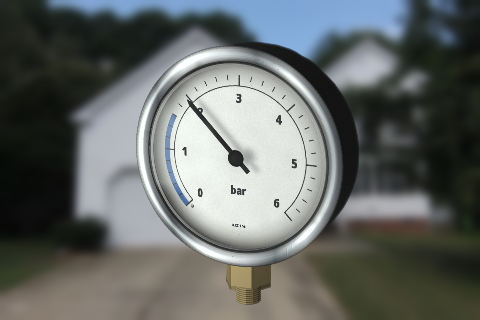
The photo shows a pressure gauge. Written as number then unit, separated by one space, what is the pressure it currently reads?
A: 2 bar
